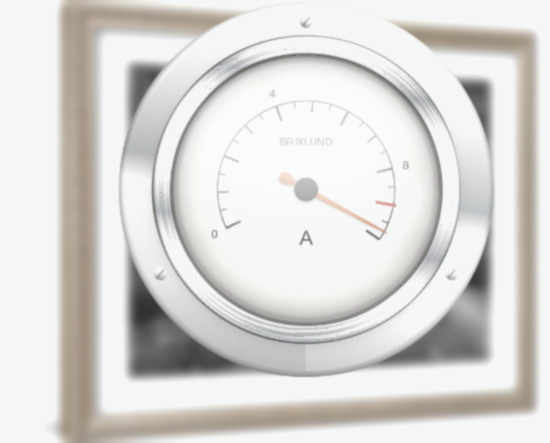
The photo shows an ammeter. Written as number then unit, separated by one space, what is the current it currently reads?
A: 9.75 A
